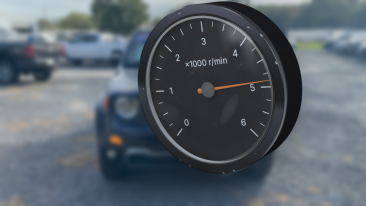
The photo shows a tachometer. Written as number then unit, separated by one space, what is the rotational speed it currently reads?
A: 4875 rpm
